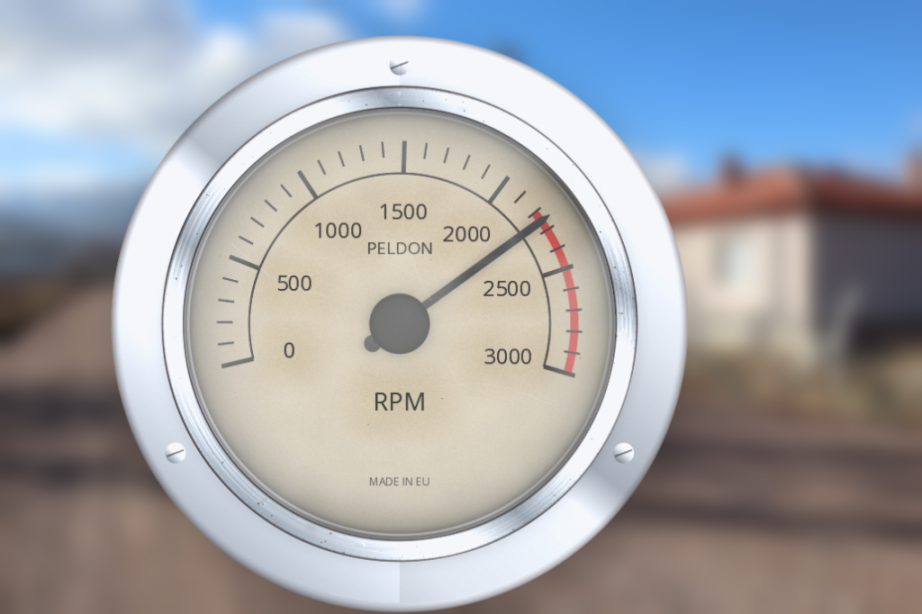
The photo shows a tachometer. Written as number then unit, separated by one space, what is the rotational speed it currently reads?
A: 2250 rpm
